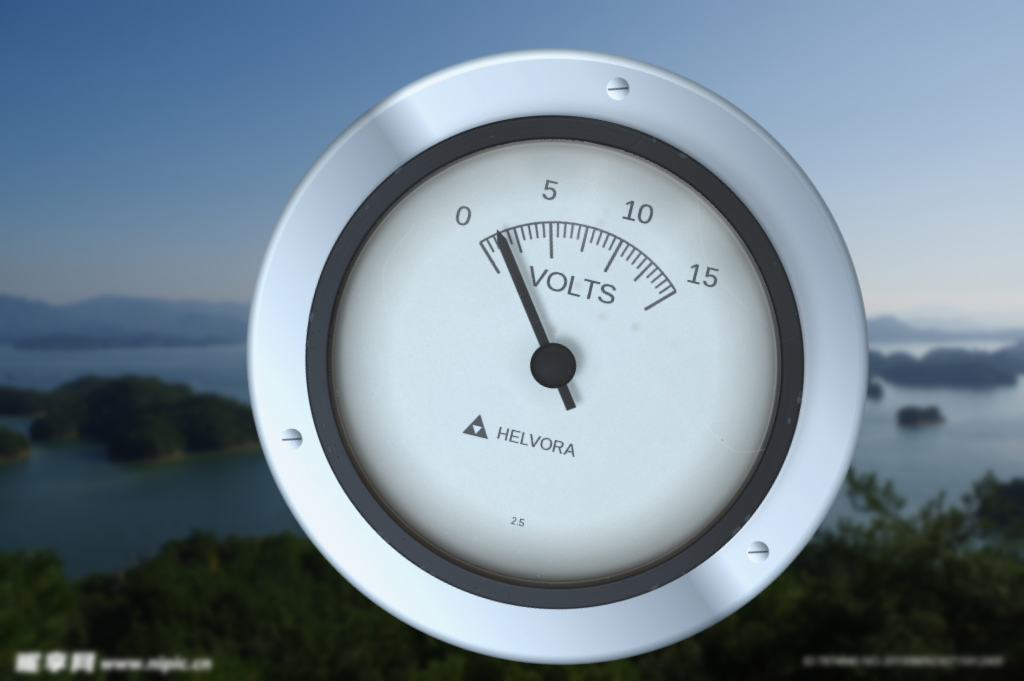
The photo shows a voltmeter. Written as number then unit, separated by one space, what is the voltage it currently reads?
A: 1.5 V
